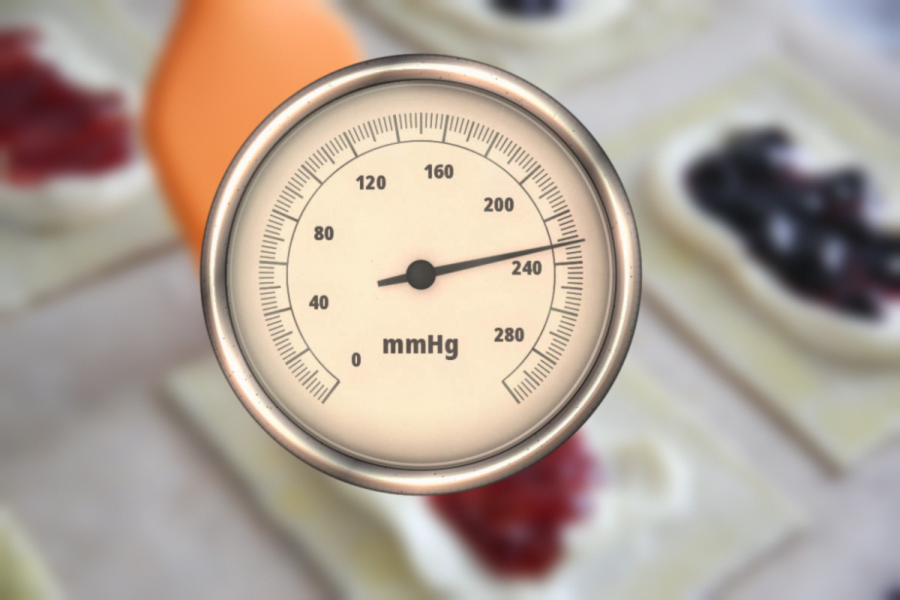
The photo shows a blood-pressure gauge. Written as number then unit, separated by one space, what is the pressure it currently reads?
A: 232 mmHg
